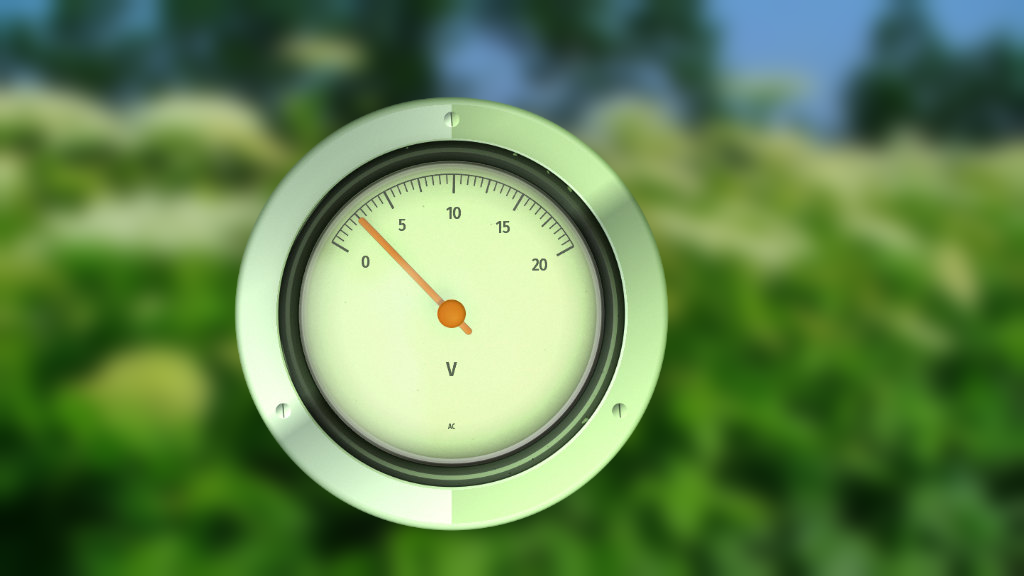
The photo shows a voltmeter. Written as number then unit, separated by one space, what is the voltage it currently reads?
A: 2.5 V
